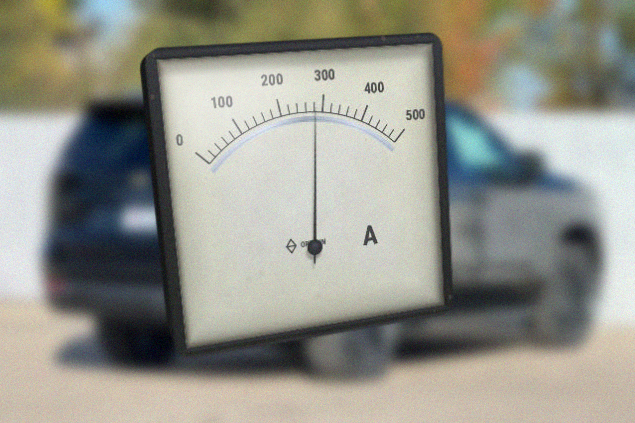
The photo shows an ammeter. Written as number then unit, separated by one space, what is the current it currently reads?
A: 280 A
